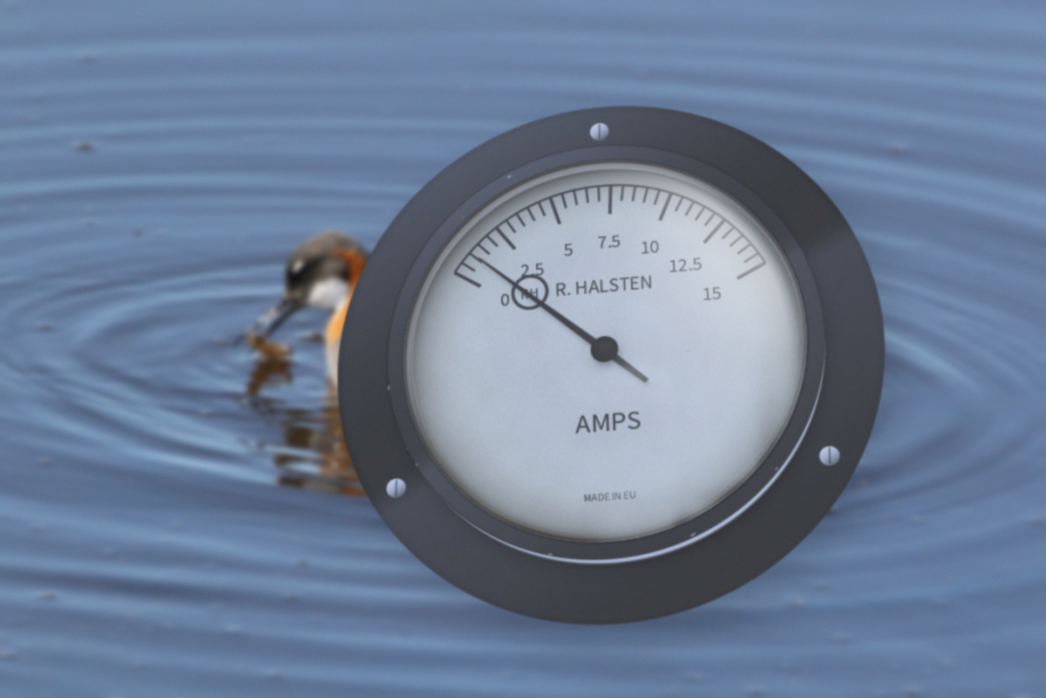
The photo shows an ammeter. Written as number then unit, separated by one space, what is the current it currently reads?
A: 1 A
